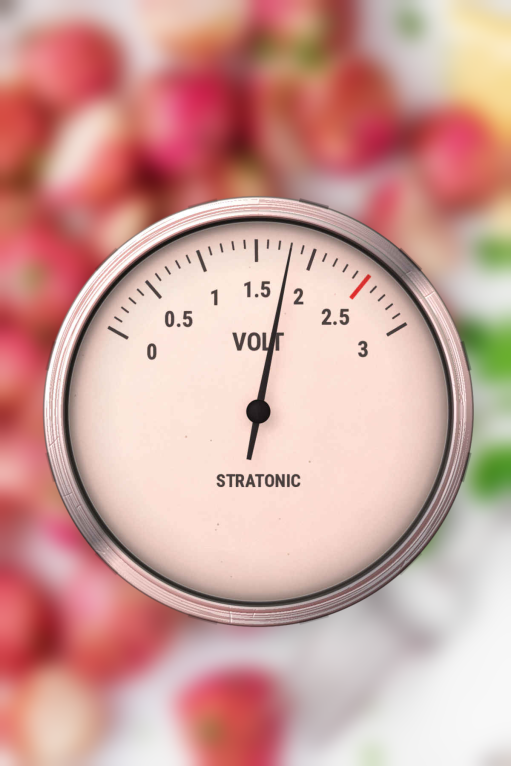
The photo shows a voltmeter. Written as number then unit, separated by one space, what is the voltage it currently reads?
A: 1.8 V
